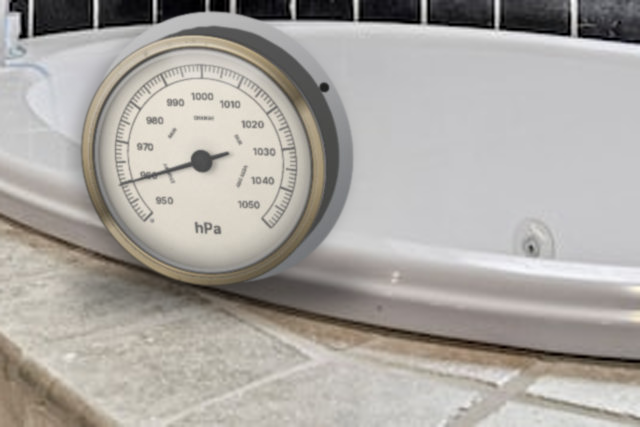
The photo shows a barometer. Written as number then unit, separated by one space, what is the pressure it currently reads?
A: 960 hPa
